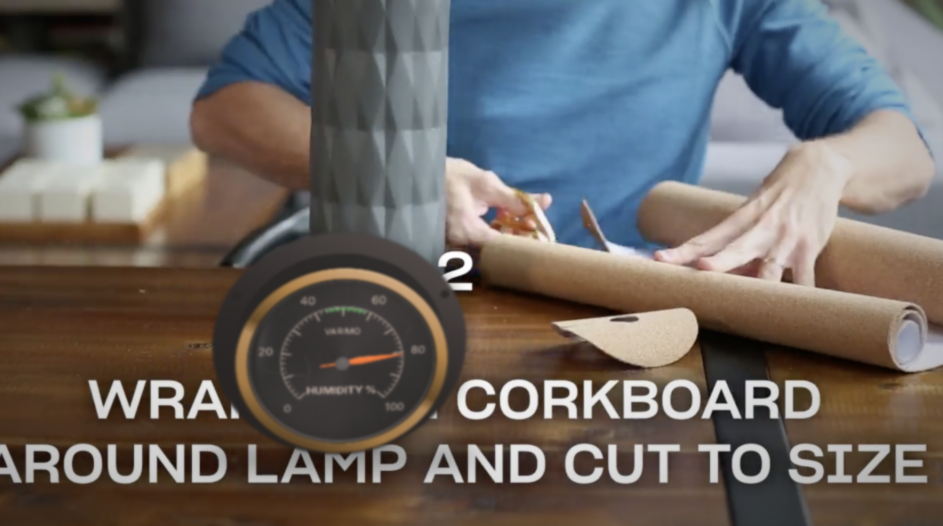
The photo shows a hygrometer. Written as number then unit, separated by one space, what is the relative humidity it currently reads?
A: 80 %
